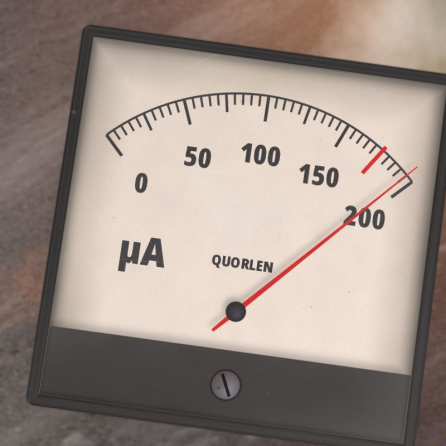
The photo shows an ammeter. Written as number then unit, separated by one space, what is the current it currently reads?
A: 195 µA
